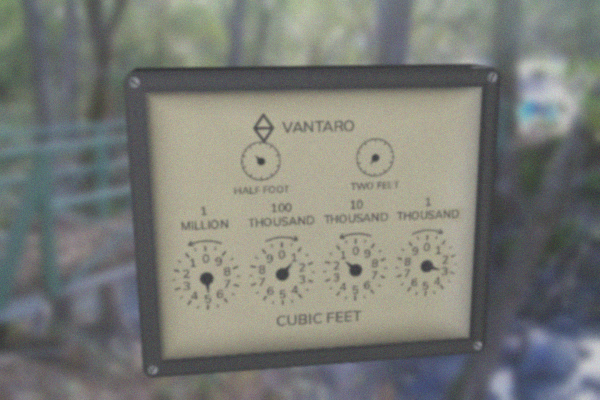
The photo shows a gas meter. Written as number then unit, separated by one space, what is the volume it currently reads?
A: 511300 ft³
